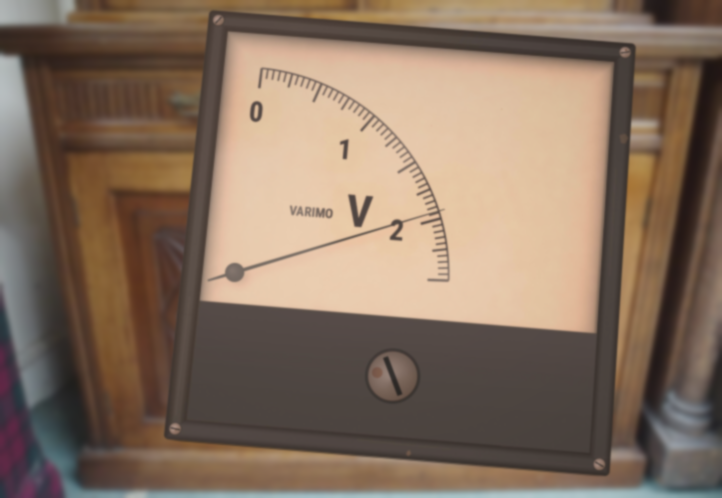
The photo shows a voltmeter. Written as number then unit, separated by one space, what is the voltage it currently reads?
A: 1.95 V
